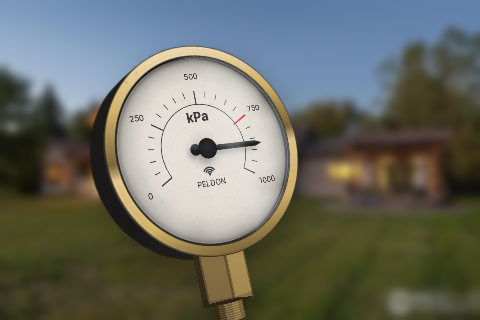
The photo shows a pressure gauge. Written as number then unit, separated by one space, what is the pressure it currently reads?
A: 875 kPa
